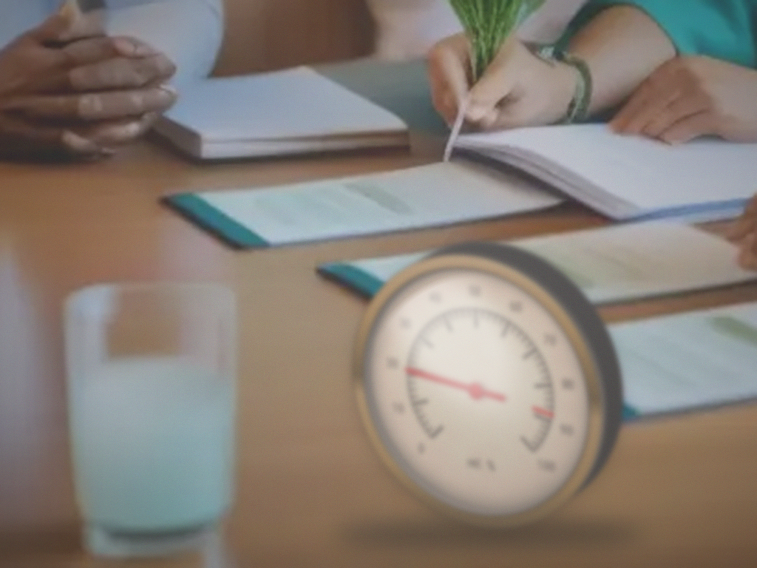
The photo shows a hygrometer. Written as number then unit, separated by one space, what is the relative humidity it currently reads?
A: 20 %
